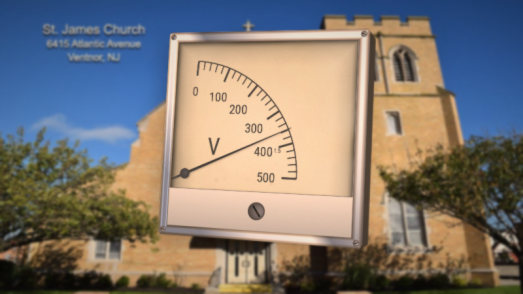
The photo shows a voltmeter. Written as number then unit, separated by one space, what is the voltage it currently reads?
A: 360 V
